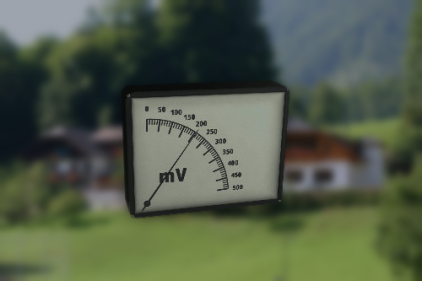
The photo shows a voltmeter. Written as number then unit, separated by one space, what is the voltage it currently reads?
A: 200 mV
